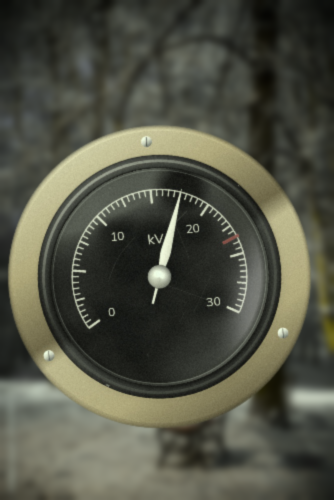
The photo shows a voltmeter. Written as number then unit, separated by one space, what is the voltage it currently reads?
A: 17.5 kV
